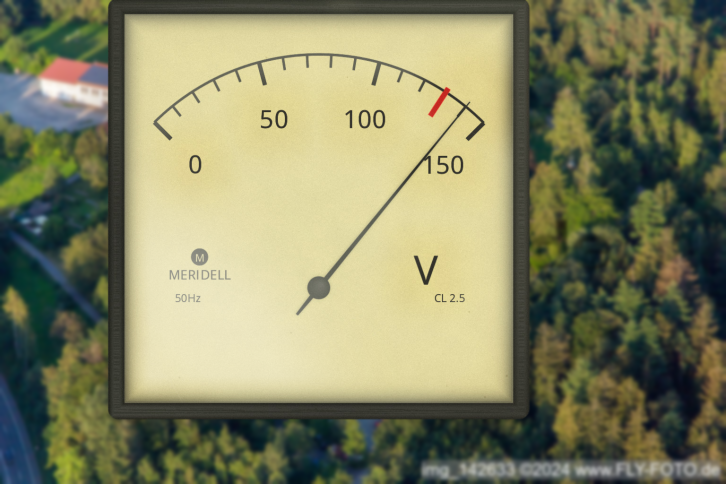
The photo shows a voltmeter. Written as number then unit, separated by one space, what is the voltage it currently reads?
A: 140 V
